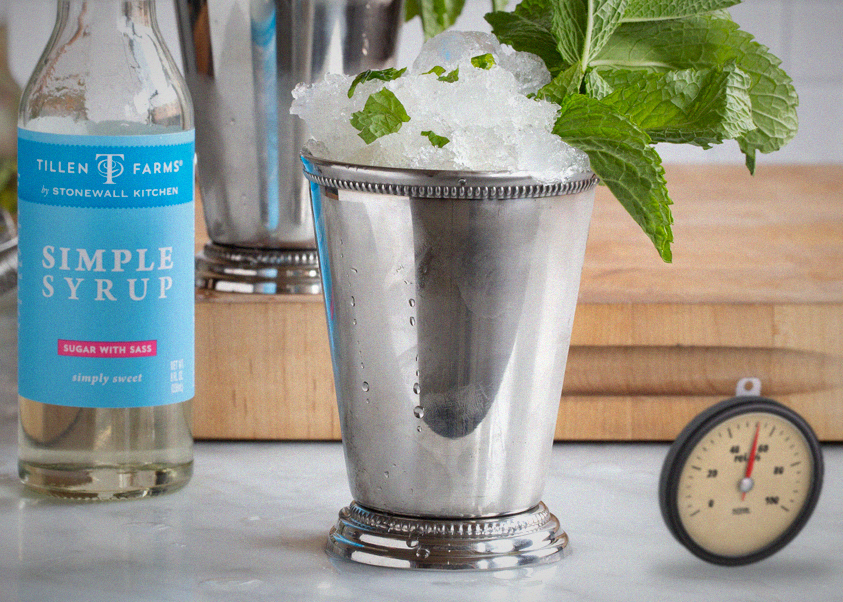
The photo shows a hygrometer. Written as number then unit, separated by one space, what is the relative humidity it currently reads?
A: 52 %
